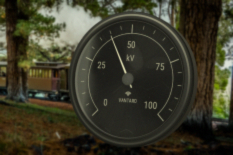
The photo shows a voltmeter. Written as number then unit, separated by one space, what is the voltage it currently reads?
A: 40 kV
